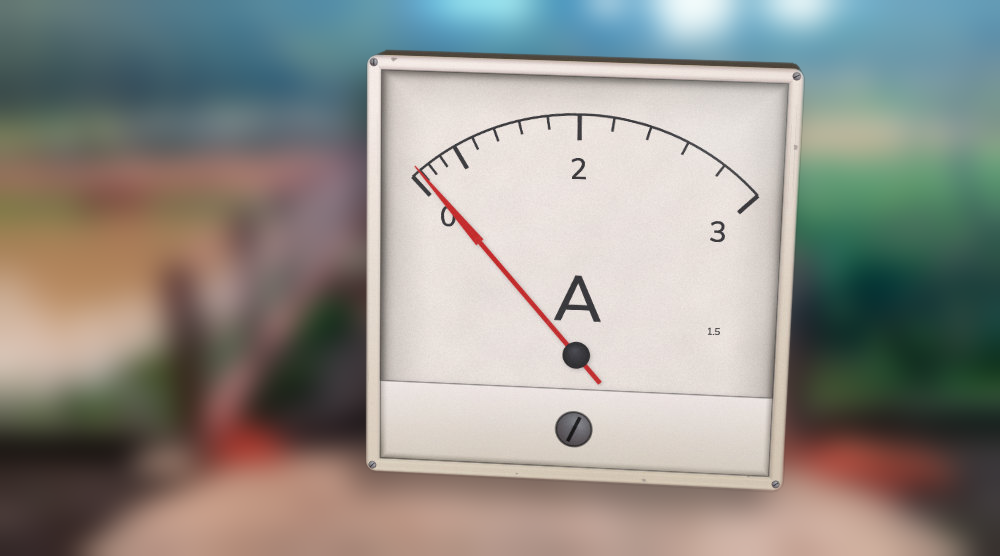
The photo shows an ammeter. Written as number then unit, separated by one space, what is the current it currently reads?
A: 0.4 A
